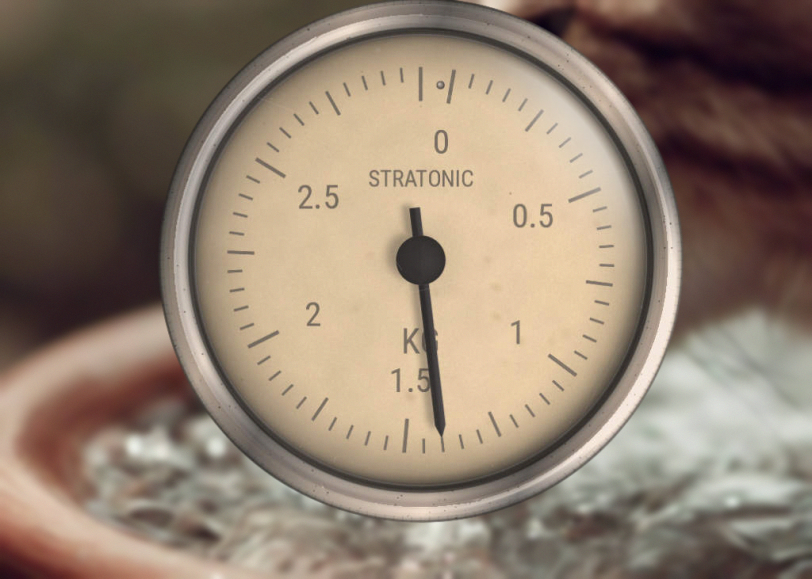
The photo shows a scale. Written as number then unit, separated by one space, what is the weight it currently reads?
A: 1.4 kg
